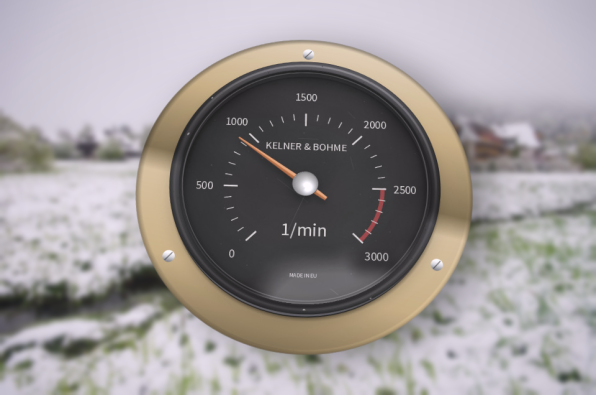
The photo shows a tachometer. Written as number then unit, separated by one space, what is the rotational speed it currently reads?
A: 900 rpm
